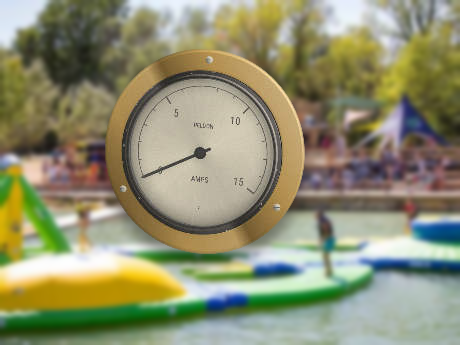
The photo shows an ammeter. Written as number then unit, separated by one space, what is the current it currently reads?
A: 0 A
